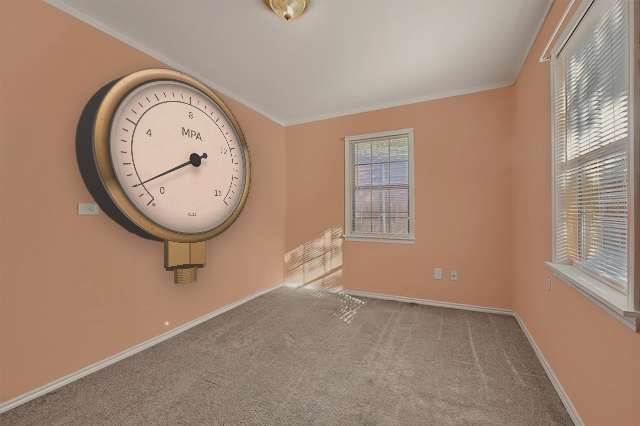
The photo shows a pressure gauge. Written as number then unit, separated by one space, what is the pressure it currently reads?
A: 1 MPa
